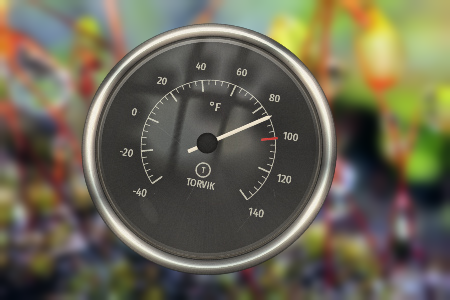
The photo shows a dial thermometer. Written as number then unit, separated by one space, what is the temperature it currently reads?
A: 88 °F
